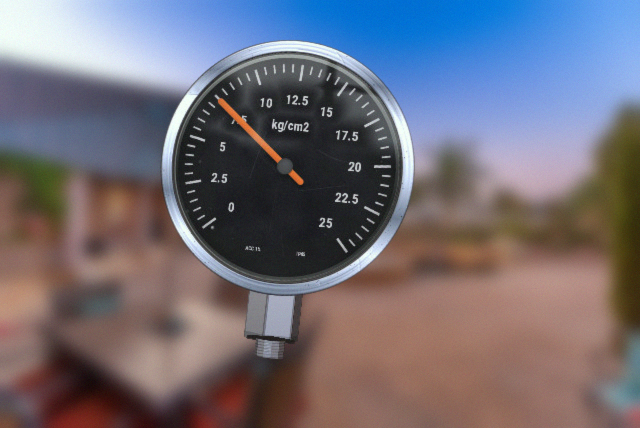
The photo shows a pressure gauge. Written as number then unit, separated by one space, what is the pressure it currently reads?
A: 7.5 kg/cm²
